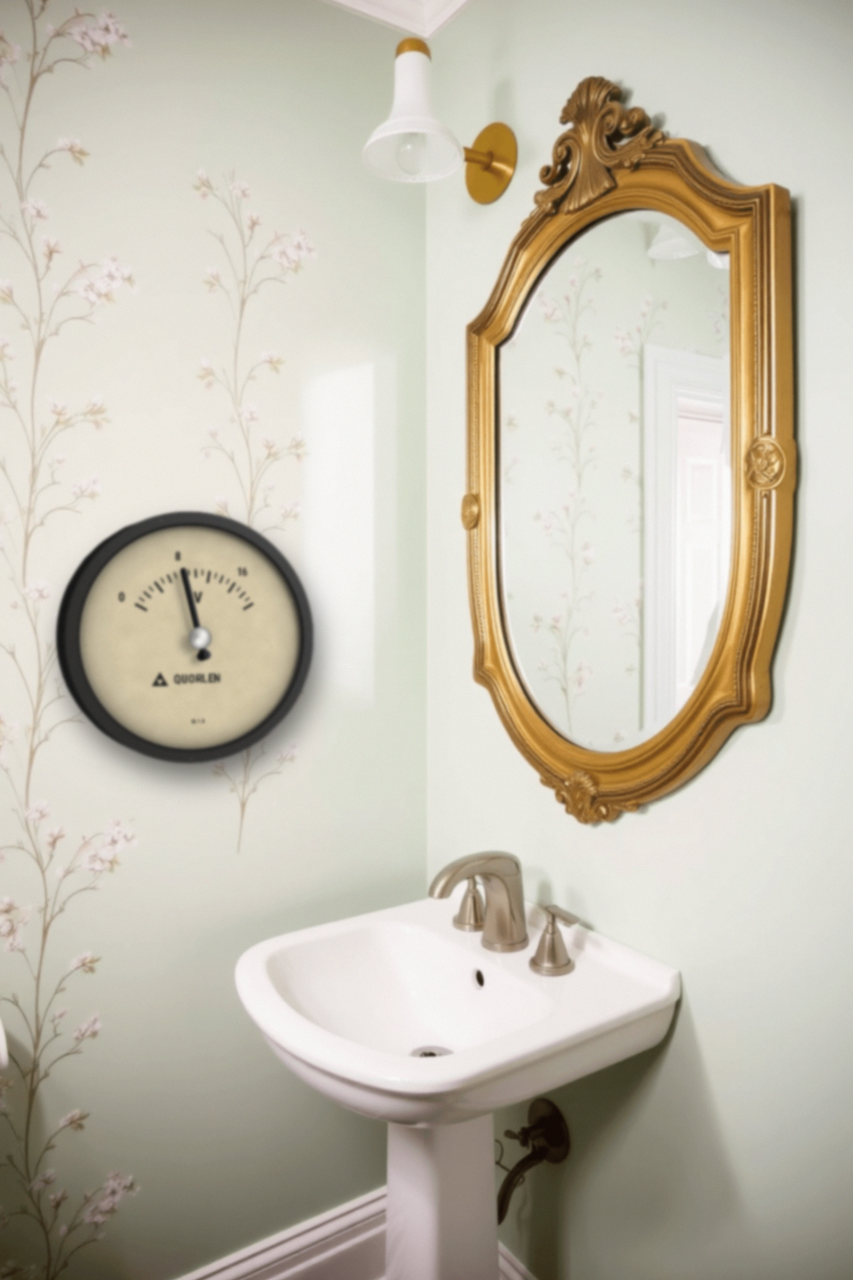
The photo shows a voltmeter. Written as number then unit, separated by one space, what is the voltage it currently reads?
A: 8 V
